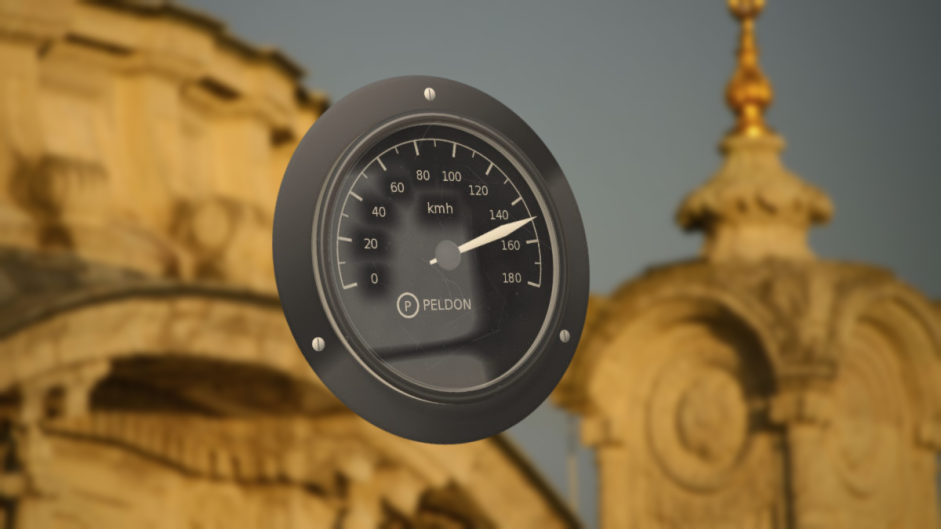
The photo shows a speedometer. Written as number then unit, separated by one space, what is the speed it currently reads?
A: 150 km/h
